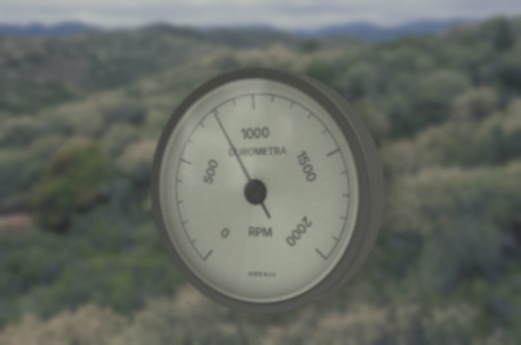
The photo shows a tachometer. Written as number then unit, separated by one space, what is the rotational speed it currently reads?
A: 800 rpm
